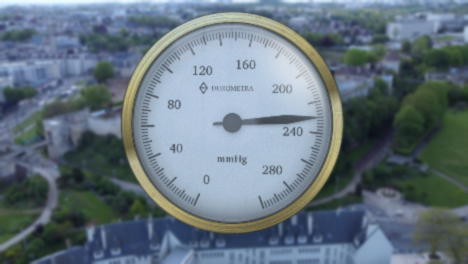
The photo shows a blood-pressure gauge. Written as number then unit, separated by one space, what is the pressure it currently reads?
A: 230 mmHg
